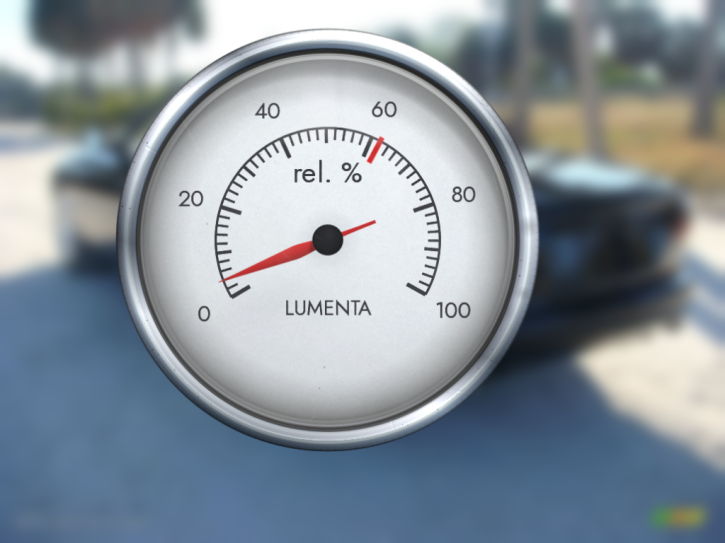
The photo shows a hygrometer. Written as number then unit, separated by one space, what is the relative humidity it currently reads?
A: 4 %
